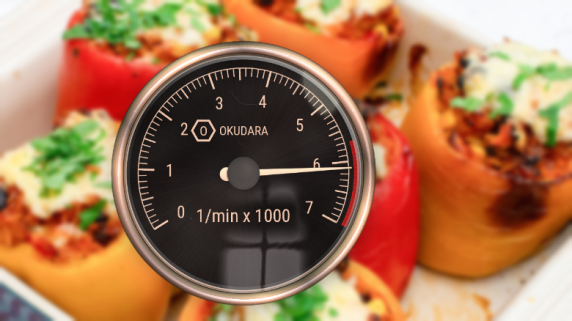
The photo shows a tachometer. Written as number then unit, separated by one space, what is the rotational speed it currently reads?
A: 6100 rpm
